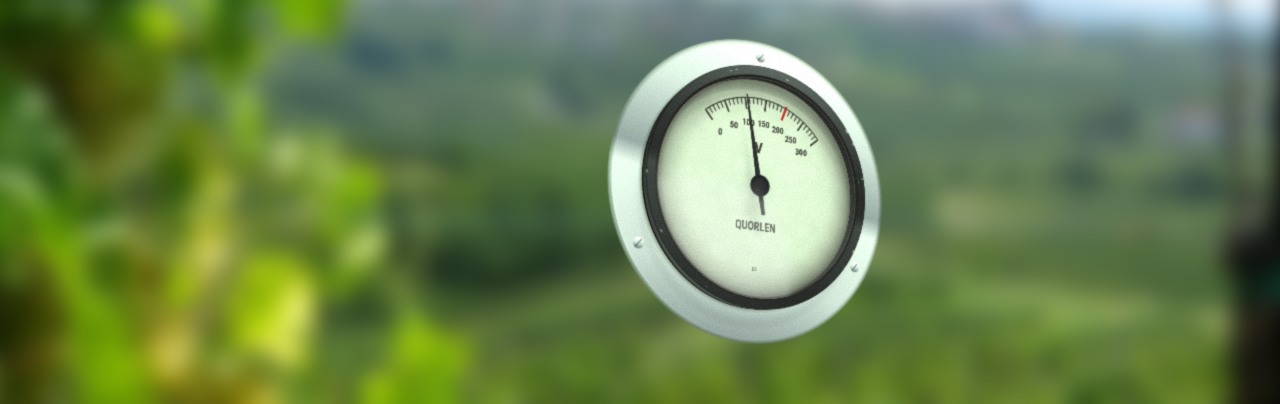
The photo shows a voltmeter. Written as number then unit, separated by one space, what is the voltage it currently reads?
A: 100 V
